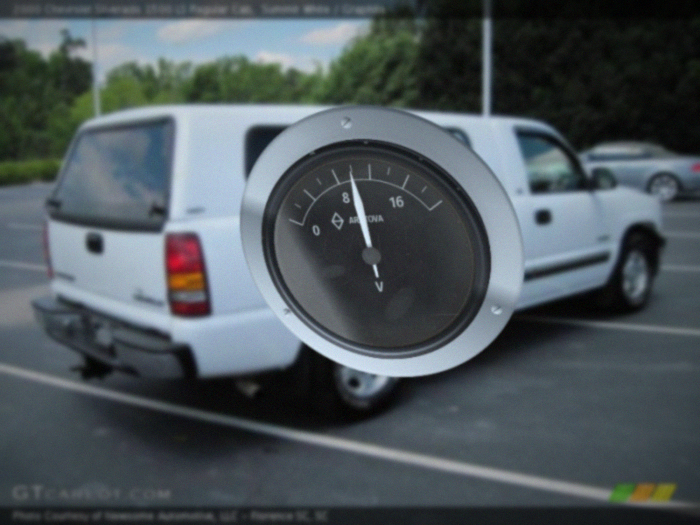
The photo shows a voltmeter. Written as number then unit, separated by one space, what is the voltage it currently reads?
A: 10 V
